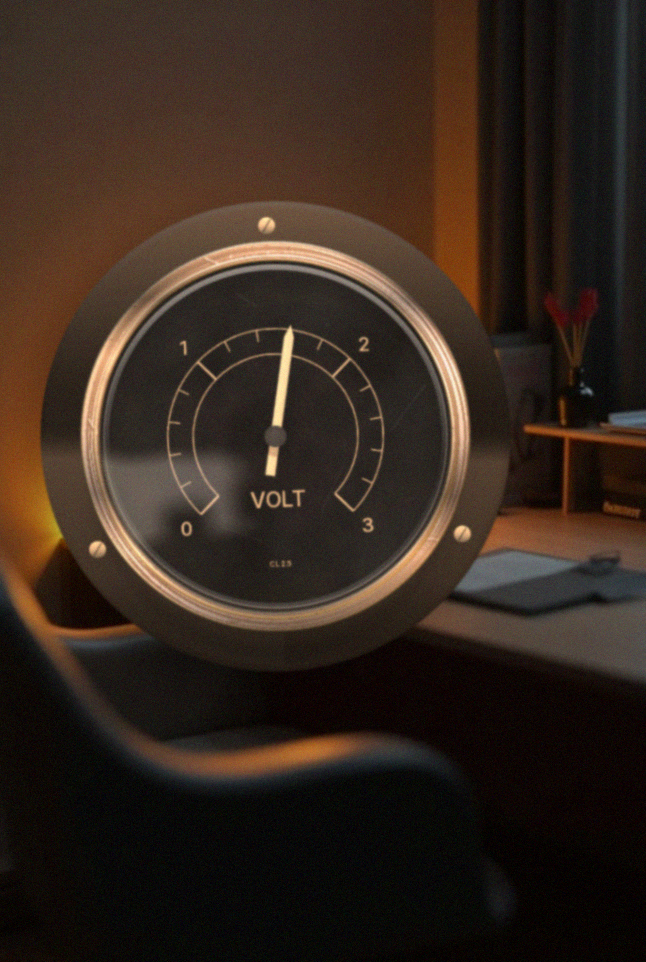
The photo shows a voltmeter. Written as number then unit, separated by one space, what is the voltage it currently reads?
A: 1.6 V
